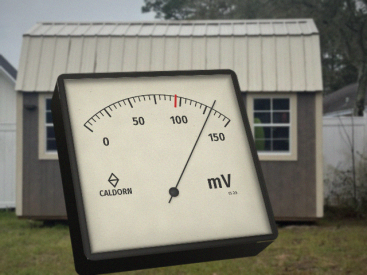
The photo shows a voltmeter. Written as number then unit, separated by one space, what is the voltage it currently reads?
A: 130 mV
